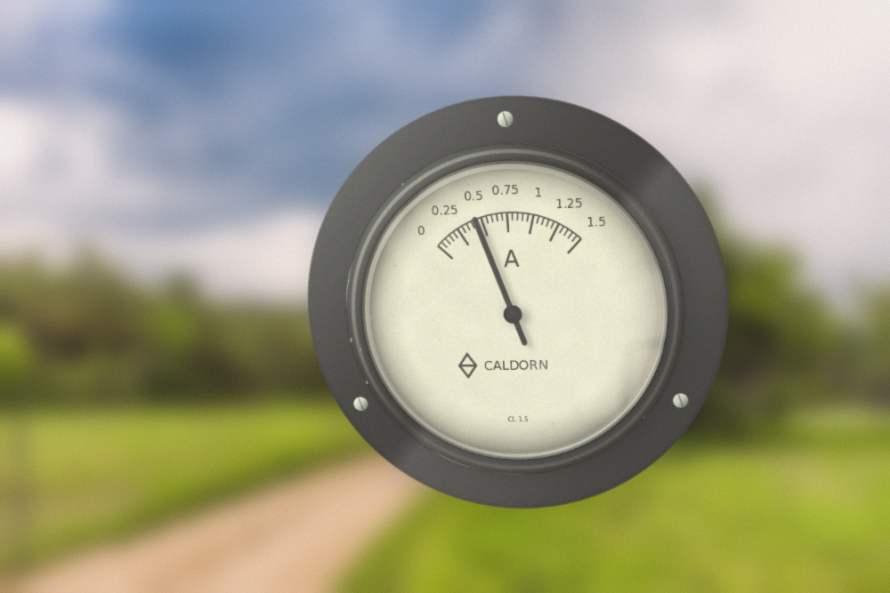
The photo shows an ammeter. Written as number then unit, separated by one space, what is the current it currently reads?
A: 0.45 A
